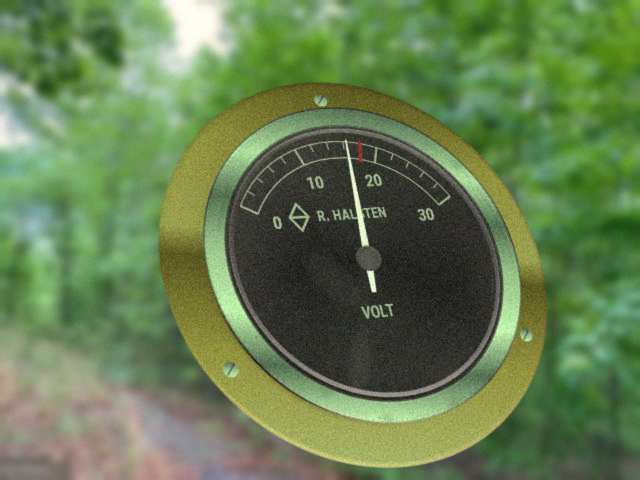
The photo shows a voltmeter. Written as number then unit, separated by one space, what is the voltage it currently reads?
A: 16 V
